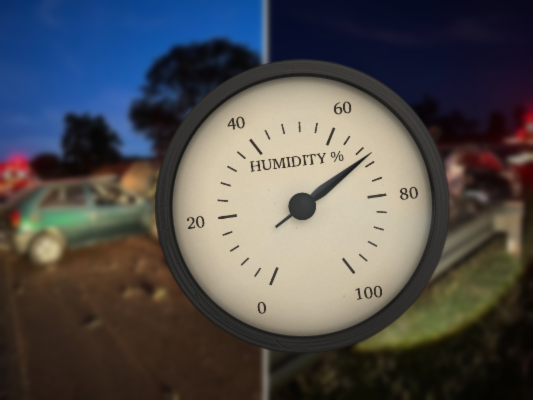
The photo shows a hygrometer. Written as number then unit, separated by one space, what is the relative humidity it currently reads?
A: 70 %
